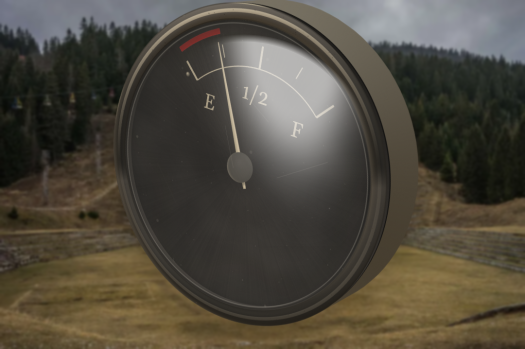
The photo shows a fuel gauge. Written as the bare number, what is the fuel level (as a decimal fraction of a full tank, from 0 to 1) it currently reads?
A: 0.25
